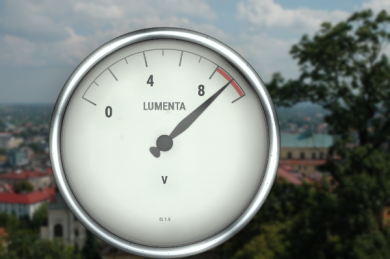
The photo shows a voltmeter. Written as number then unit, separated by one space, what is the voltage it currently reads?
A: 9 V
